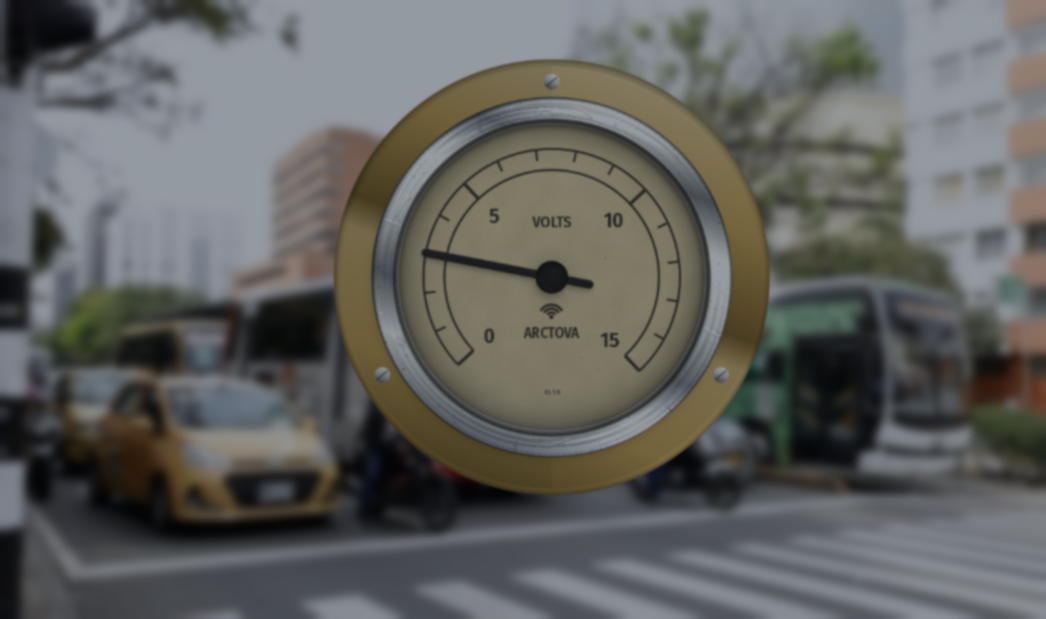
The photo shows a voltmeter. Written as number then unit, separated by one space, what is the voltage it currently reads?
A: 3 V
